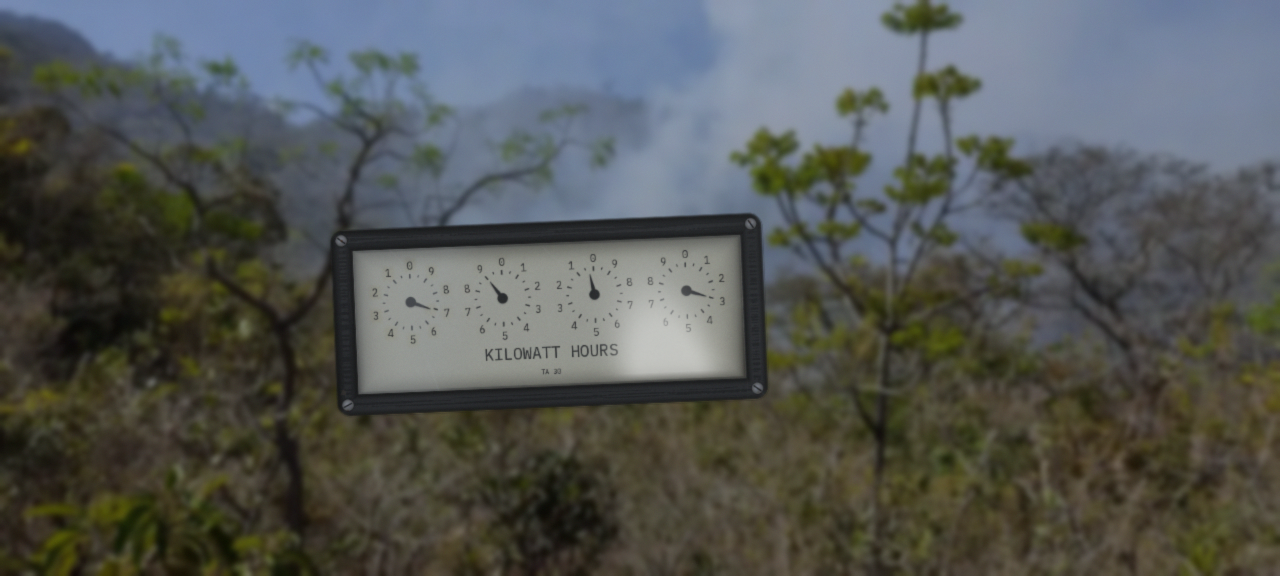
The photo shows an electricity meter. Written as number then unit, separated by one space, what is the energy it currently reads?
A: 6903 kWh
